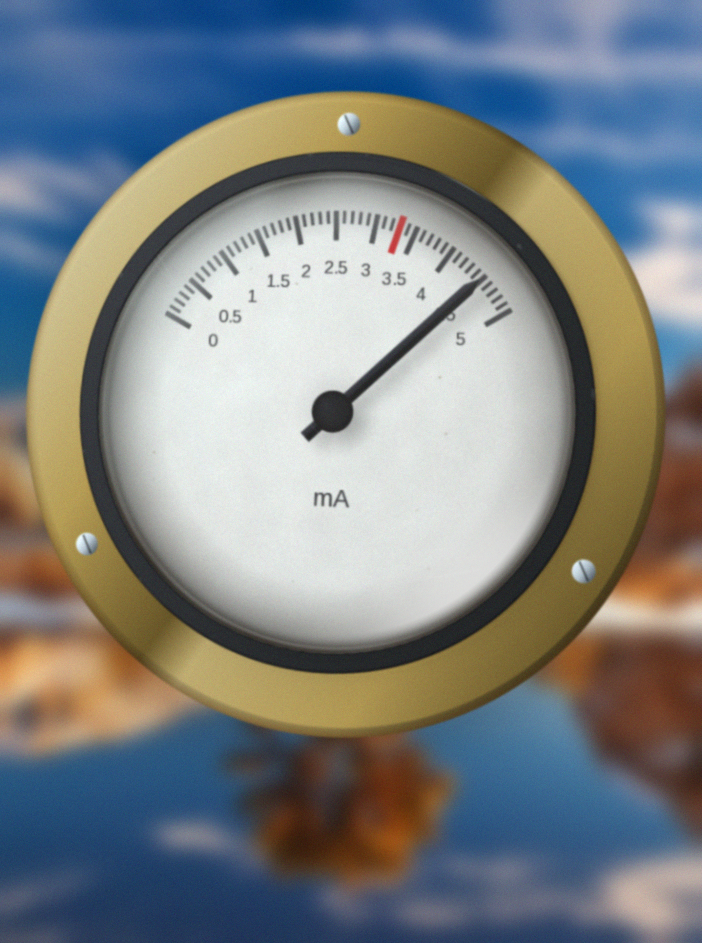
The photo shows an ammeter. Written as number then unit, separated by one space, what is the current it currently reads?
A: 4.5 mA
